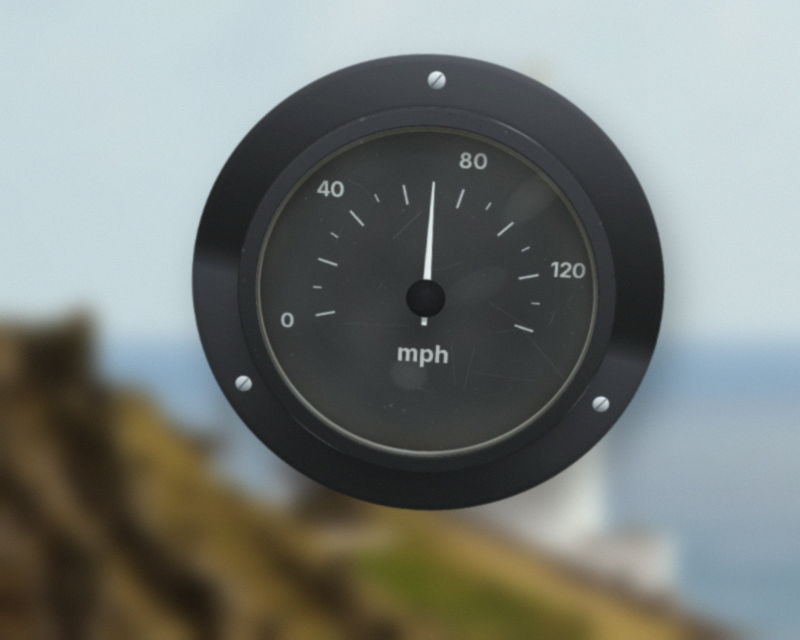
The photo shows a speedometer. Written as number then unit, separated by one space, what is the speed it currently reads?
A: 70 mph
